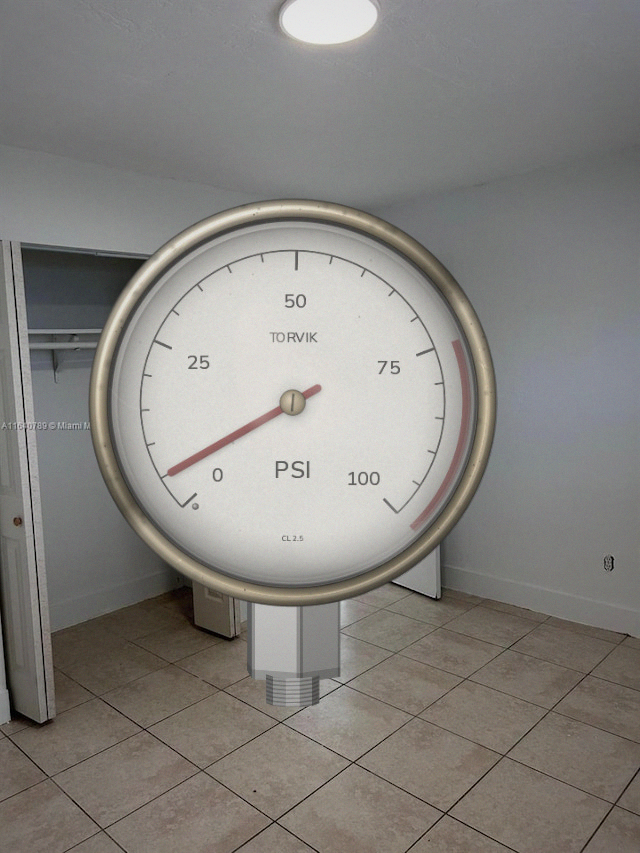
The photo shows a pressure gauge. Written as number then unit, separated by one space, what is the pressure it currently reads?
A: 5 psi
